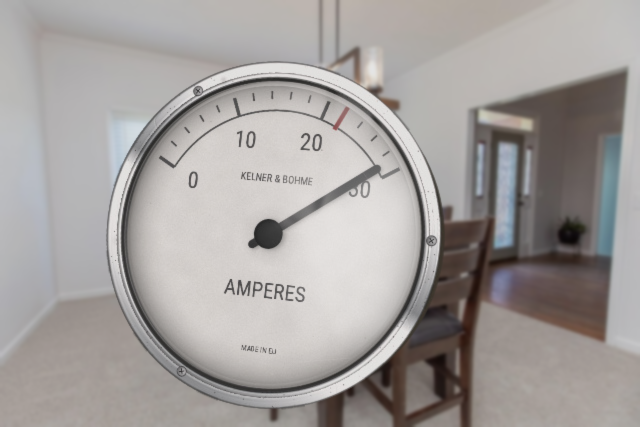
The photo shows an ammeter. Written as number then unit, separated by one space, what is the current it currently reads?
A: 29 A
